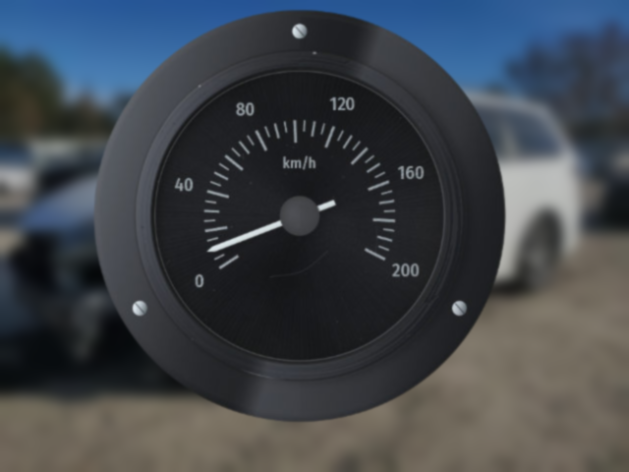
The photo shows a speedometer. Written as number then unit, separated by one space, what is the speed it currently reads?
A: 10 km/h
